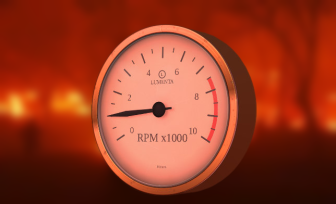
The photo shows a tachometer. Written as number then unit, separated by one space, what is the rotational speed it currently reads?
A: 1000 rpm
